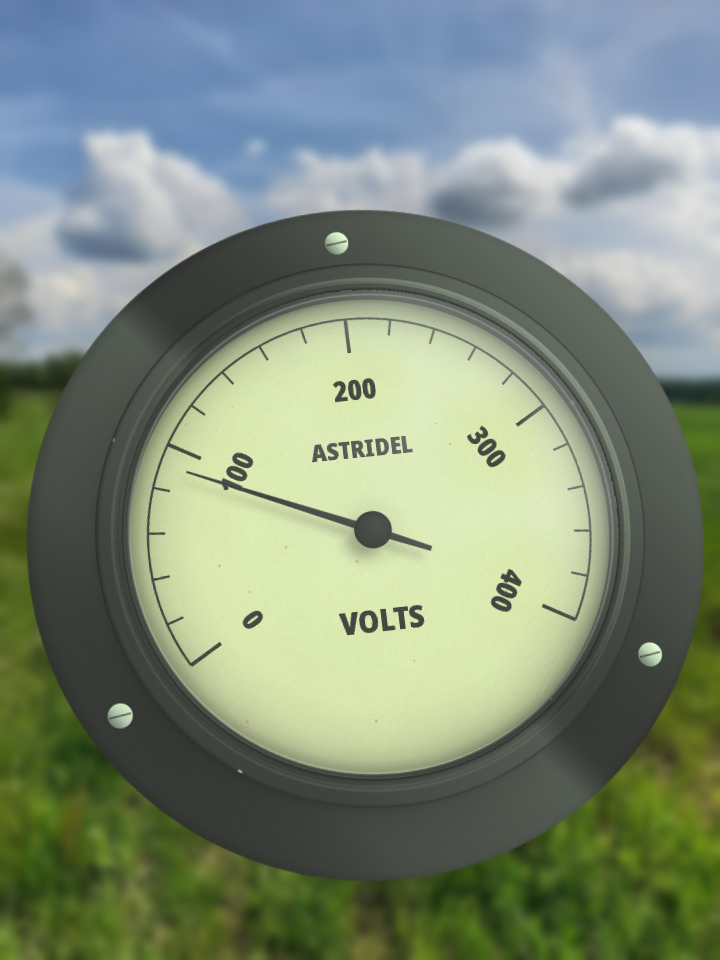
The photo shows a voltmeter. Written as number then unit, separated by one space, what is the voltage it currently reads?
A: 90 V
